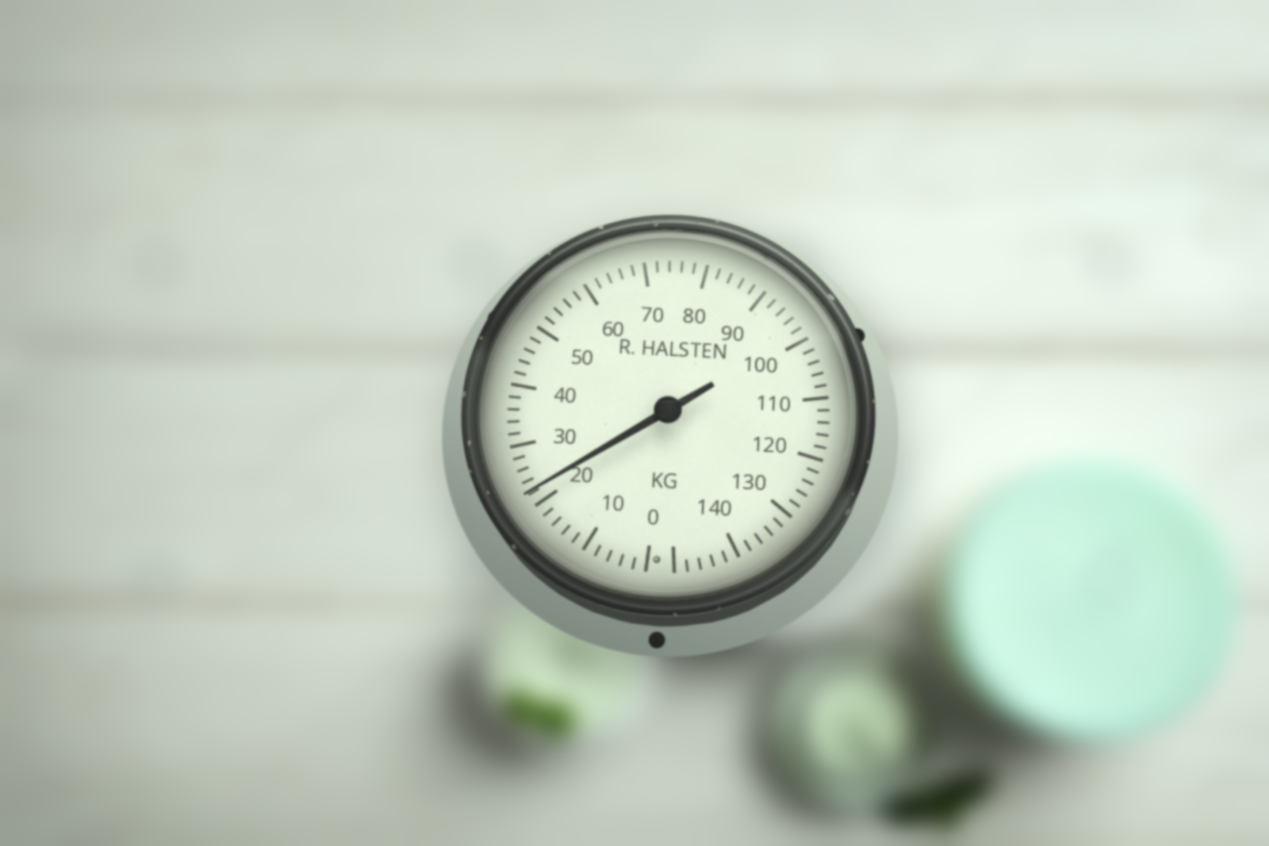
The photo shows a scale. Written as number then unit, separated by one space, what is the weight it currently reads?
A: 22 kg
